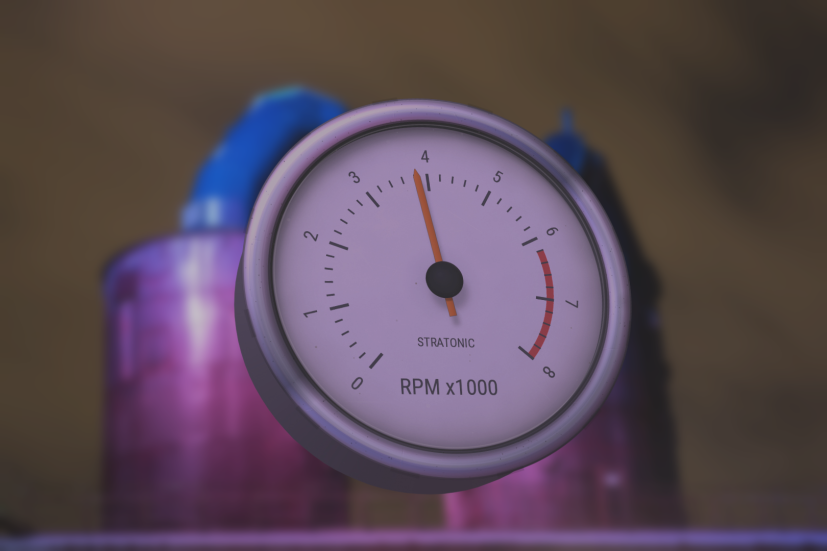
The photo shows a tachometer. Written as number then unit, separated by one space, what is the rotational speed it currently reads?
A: 3800 rpm
